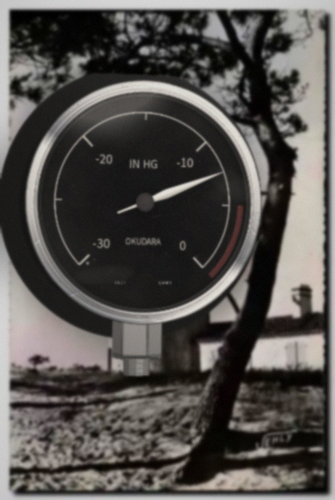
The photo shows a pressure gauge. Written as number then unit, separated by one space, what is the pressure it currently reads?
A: -7.5 inHg
